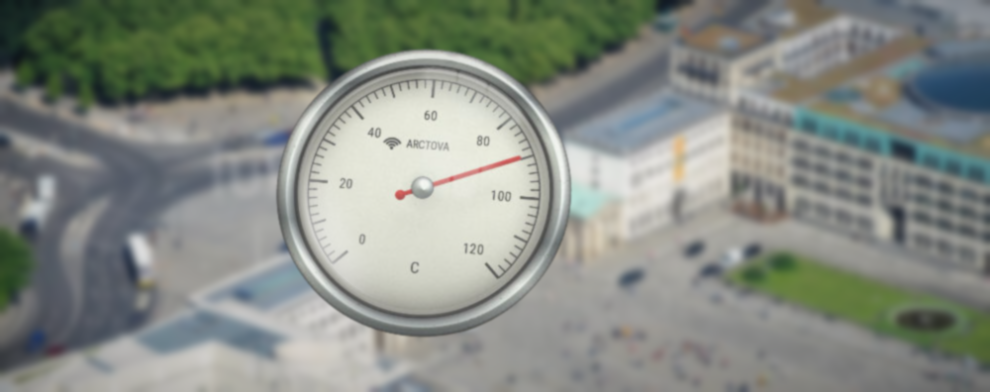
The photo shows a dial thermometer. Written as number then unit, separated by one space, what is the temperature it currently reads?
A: 90 °C
